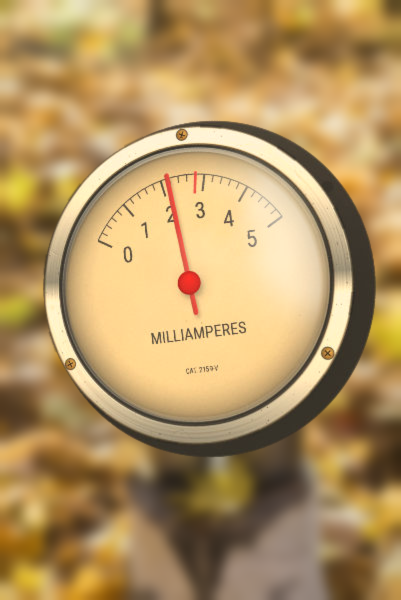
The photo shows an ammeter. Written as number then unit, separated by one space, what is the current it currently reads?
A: 2.2 mA
